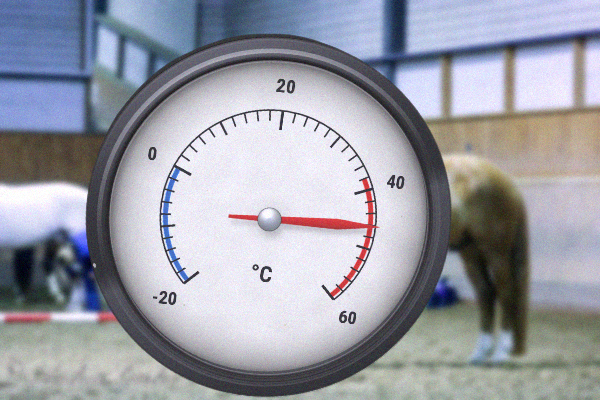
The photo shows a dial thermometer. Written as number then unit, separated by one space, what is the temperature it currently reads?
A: 46 °C
